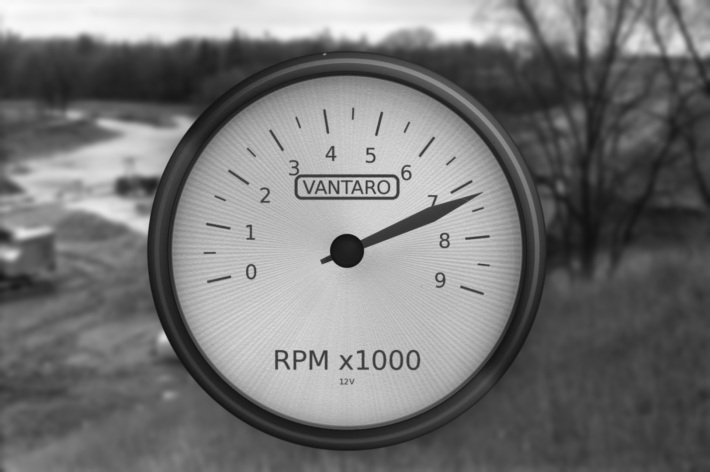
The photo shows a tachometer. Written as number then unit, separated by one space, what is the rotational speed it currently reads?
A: 7250 rpm
